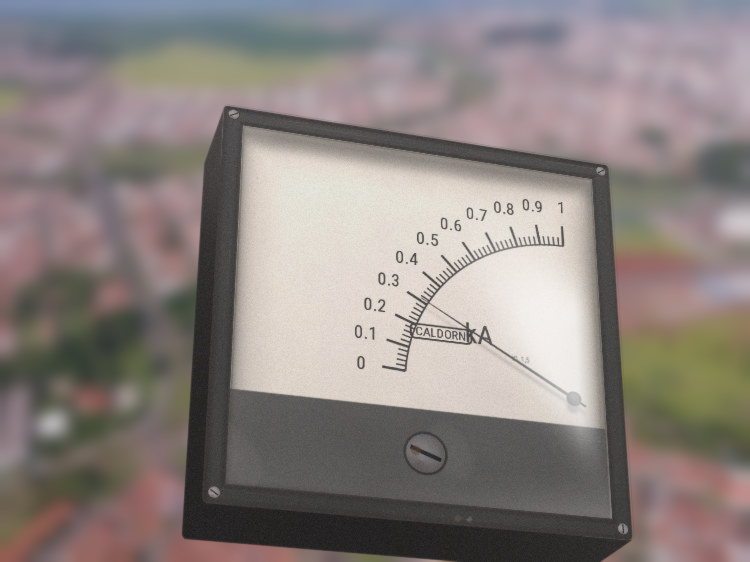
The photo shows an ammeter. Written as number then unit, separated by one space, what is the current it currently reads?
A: 0.3 kA
